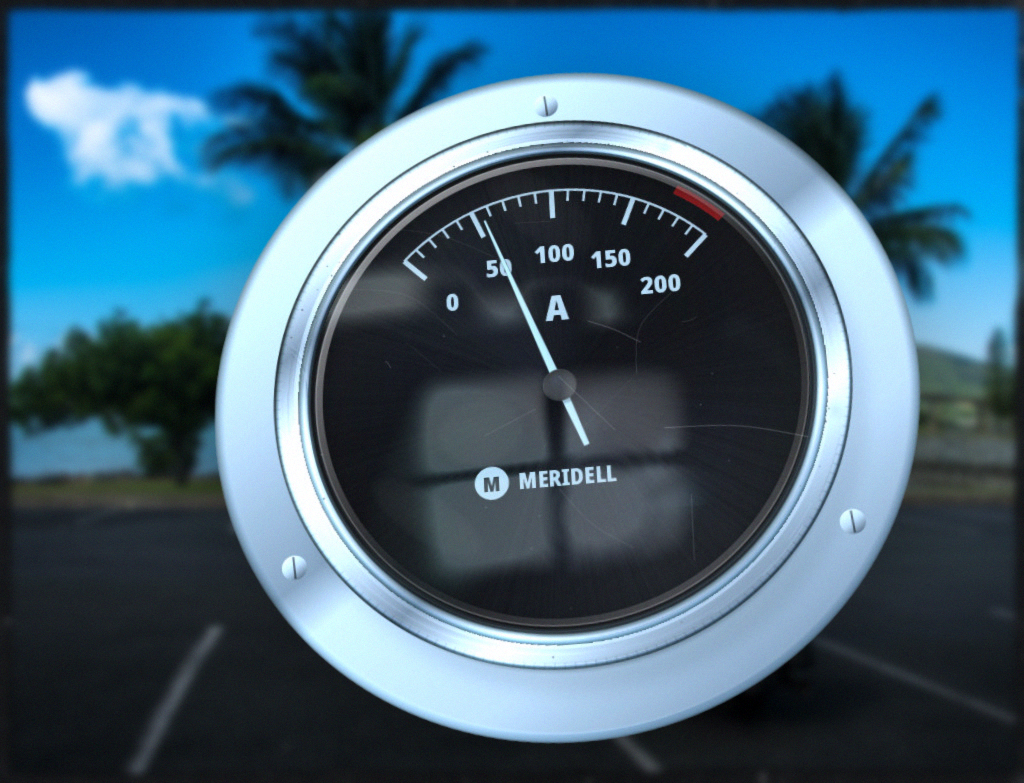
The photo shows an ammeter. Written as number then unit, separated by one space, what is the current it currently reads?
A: 55 A
